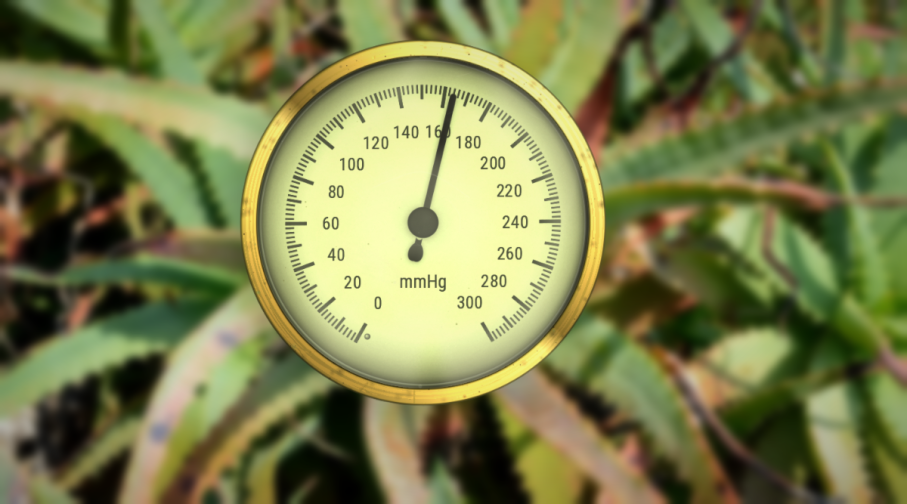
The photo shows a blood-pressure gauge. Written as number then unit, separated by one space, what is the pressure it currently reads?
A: 164 mmHg
